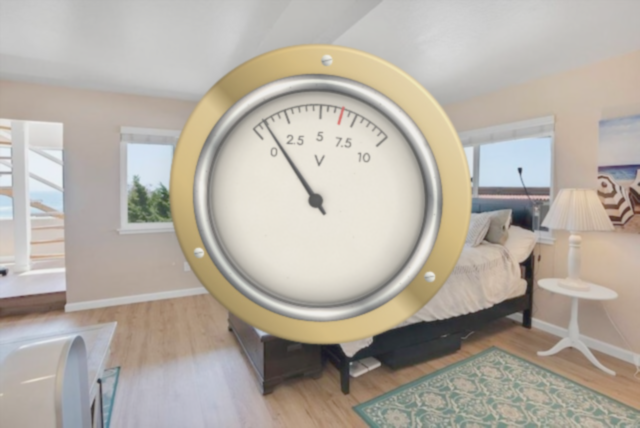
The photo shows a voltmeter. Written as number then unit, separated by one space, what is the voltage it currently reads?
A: 1 V
